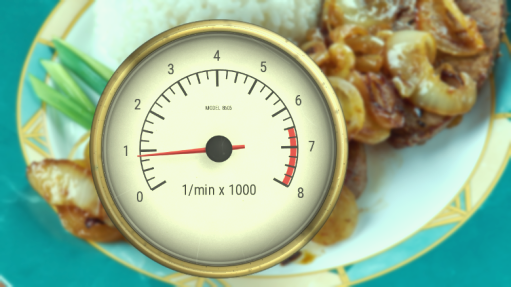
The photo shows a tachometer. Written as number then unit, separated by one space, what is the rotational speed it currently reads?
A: 875 rpm
